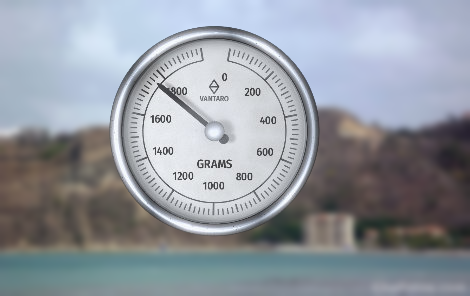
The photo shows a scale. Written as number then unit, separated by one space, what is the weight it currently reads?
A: 1760 g
